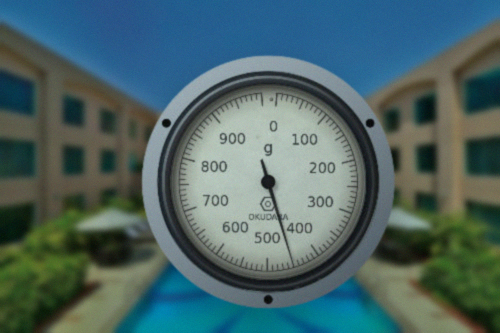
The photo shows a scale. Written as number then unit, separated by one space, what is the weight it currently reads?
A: 450 g
